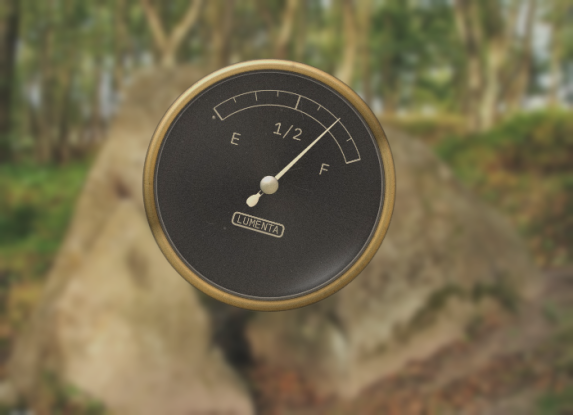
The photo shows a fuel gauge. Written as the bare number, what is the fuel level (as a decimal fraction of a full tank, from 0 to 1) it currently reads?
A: 0.75
